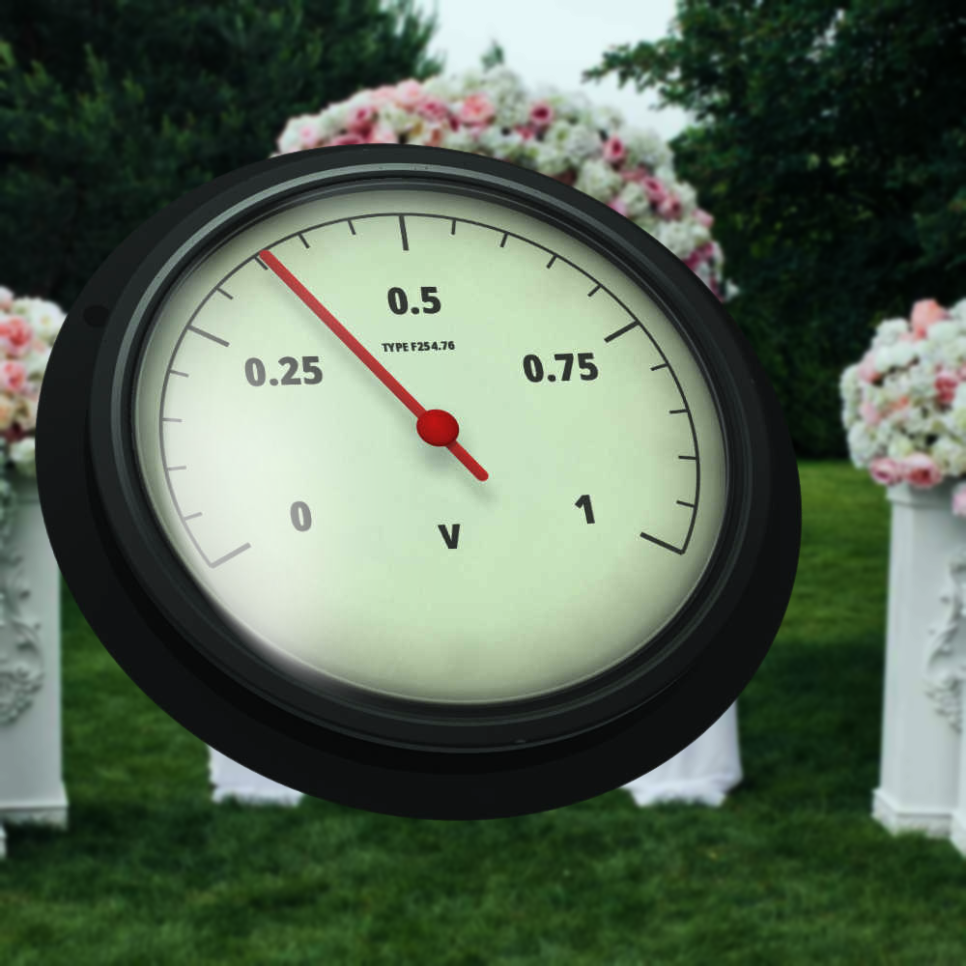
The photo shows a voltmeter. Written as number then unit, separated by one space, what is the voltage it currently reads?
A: 0.35 V
